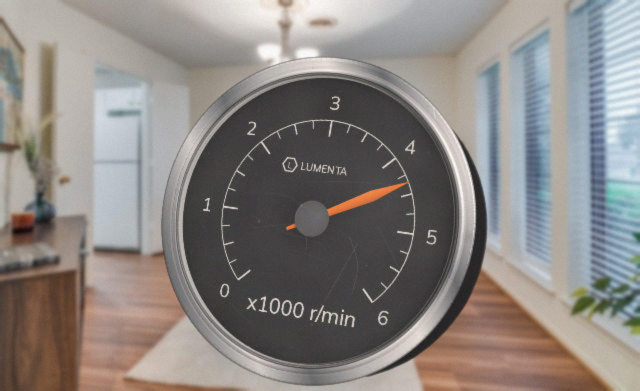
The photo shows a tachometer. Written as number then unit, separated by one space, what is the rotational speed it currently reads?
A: 4375 rpm
